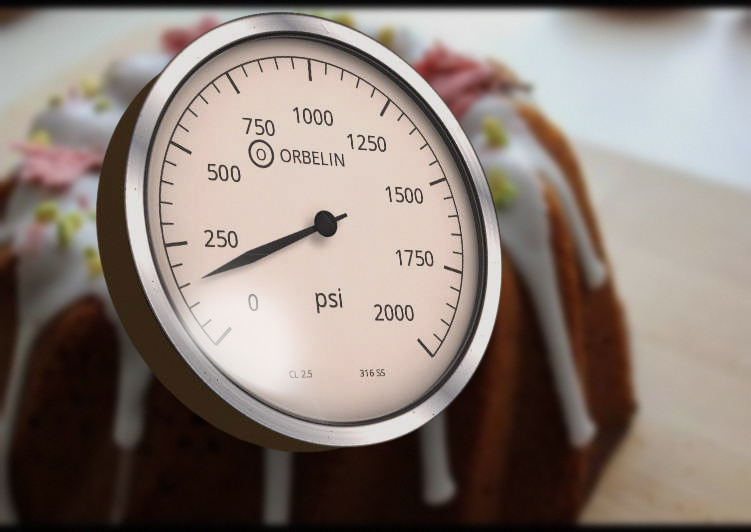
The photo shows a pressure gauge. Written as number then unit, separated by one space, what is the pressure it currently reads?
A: 150 psi
